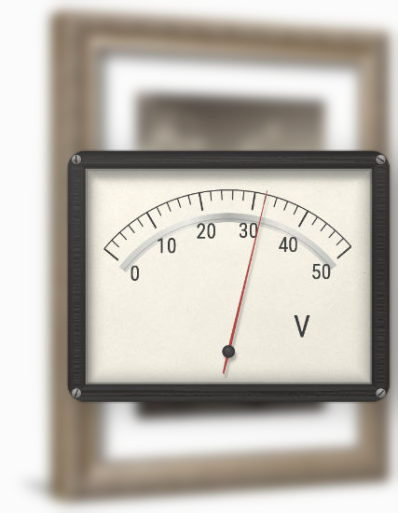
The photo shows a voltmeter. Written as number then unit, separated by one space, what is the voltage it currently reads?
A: 32 V
